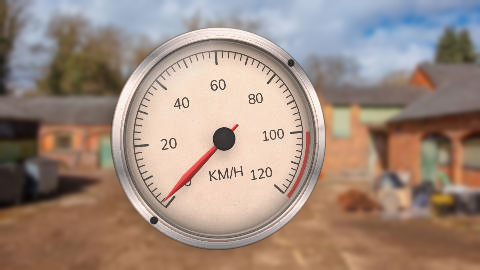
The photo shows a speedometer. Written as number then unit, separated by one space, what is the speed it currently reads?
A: 2 km/h
